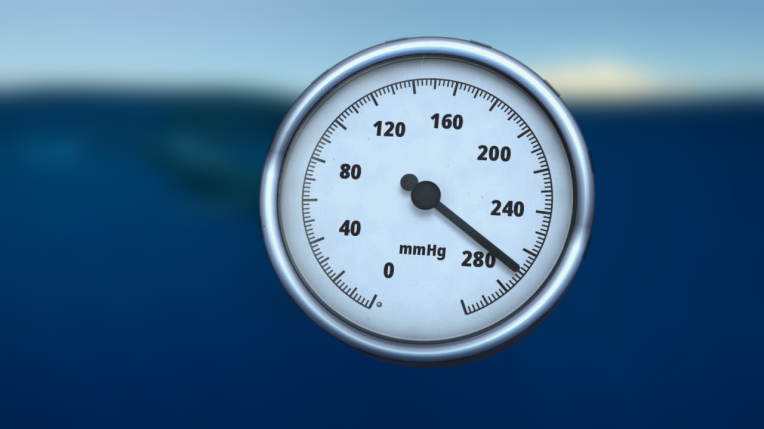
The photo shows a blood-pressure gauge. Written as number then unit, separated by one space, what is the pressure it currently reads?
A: 270 mmHg
